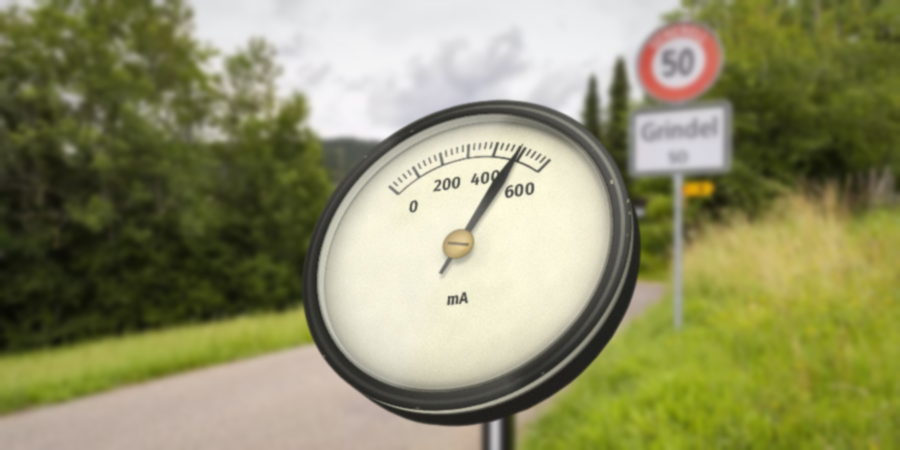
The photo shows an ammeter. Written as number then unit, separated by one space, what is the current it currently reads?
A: 500 mA
